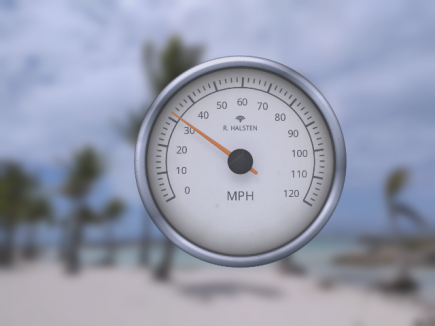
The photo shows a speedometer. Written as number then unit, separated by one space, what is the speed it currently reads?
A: 32 mph
